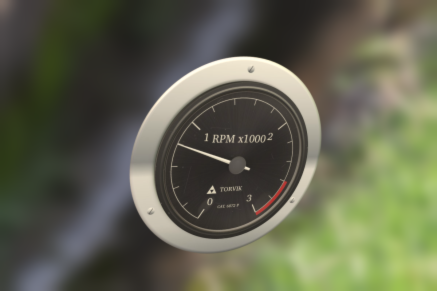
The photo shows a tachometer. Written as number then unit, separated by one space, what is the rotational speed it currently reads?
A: 800 rpm
